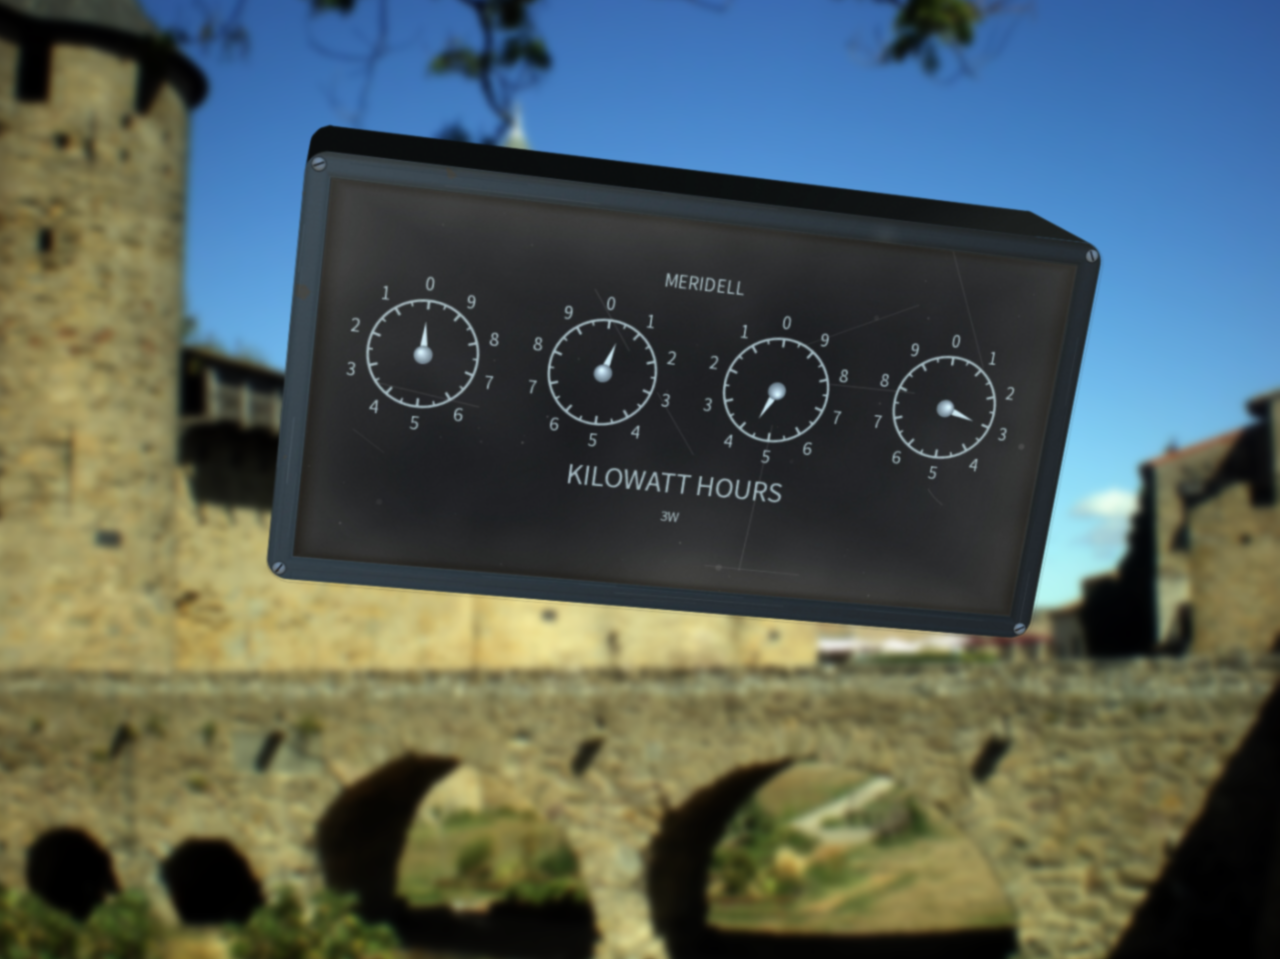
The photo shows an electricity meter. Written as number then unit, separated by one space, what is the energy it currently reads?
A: 43 kWh
